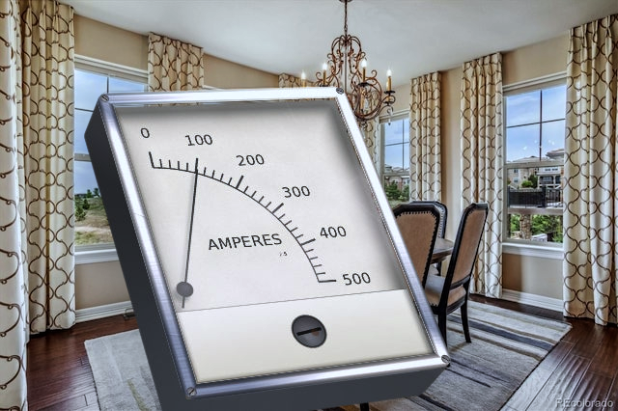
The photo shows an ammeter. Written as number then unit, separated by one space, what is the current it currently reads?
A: 100 A
